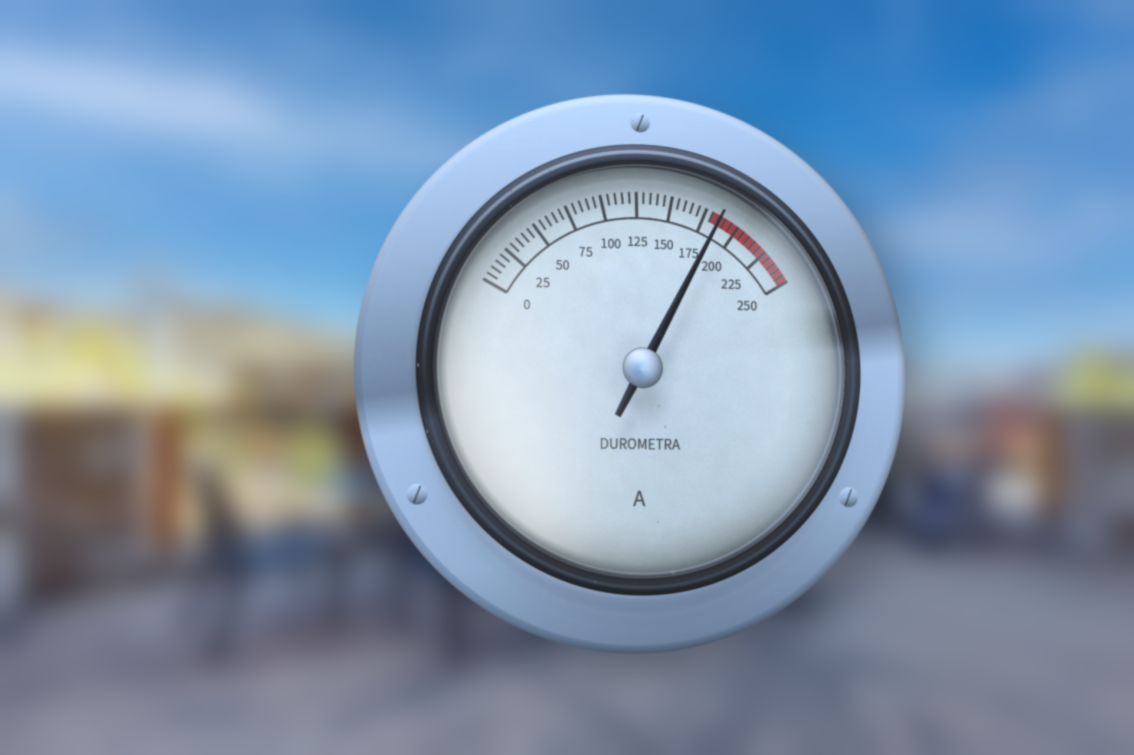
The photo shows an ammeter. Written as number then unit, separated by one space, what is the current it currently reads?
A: 185 A
